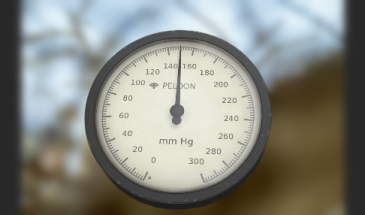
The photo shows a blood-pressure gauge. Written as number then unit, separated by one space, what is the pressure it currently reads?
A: 150 mmHg
